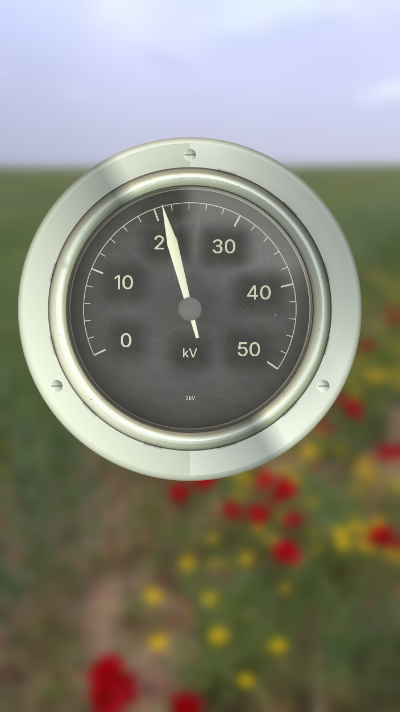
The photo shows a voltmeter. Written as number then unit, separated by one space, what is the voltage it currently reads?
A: 21 kV
